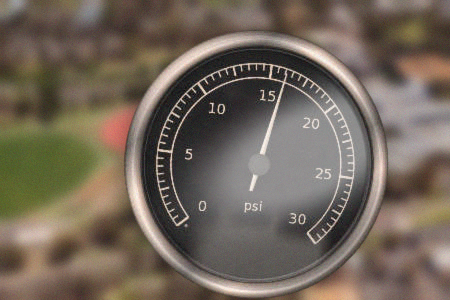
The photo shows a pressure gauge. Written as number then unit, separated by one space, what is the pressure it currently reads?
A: 16 psi
